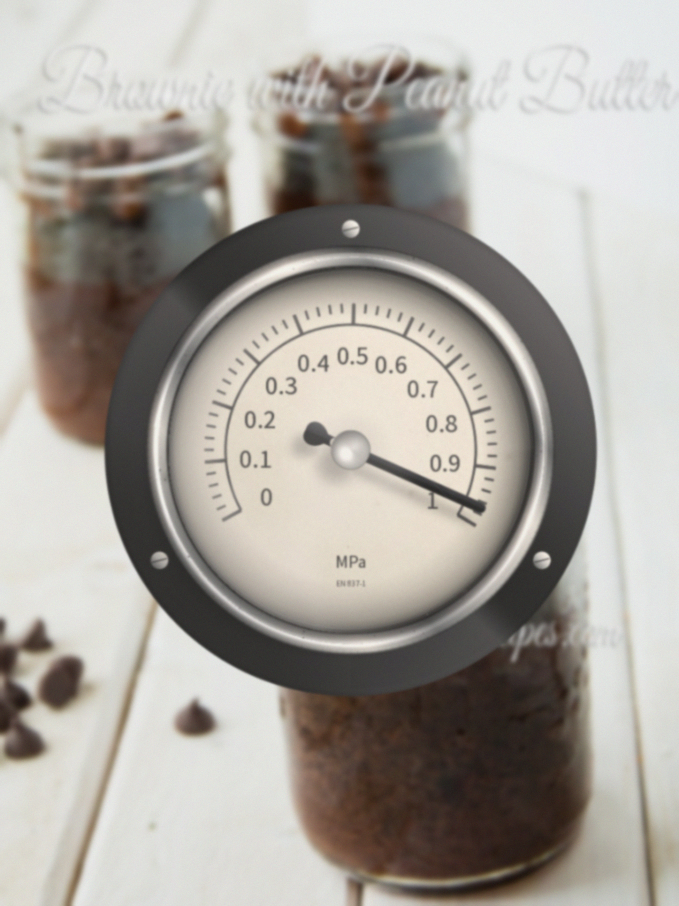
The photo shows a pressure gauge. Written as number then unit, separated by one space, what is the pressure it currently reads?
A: 0.97 MPa
